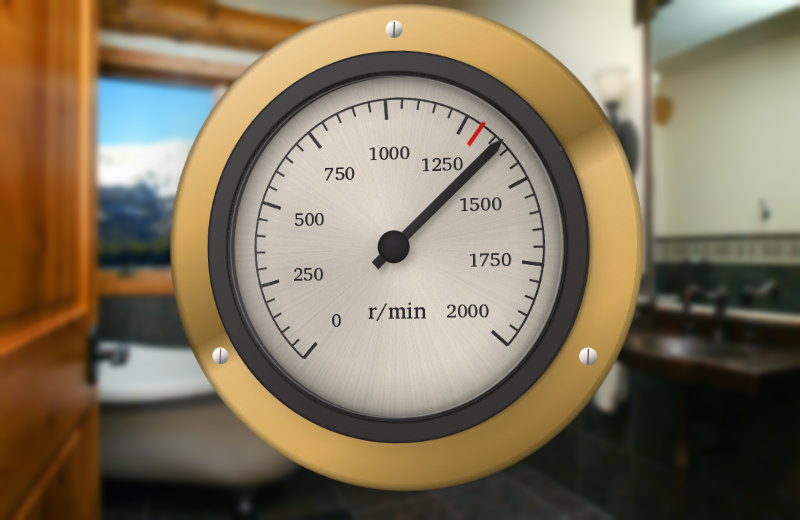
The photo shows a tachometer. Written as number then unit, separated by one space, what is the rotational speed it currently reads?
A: 1375 rpm
